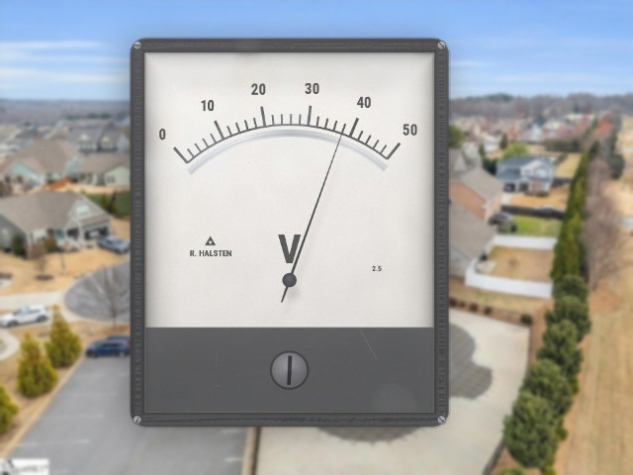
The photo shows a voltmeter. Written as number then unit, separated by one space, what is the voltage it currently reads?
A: 38 V
